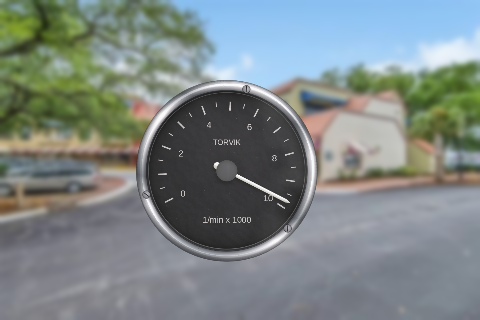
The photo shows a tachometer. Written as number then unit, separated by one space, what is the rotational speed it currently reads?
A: 9750 rpm
